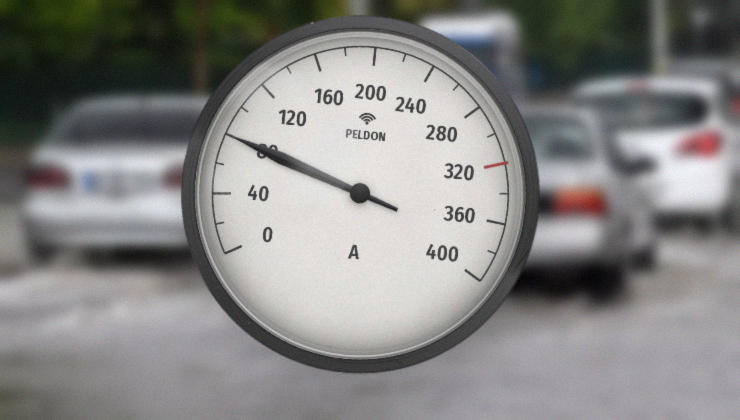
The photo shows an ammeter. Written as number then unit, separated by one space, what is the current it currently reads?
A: 80 A
